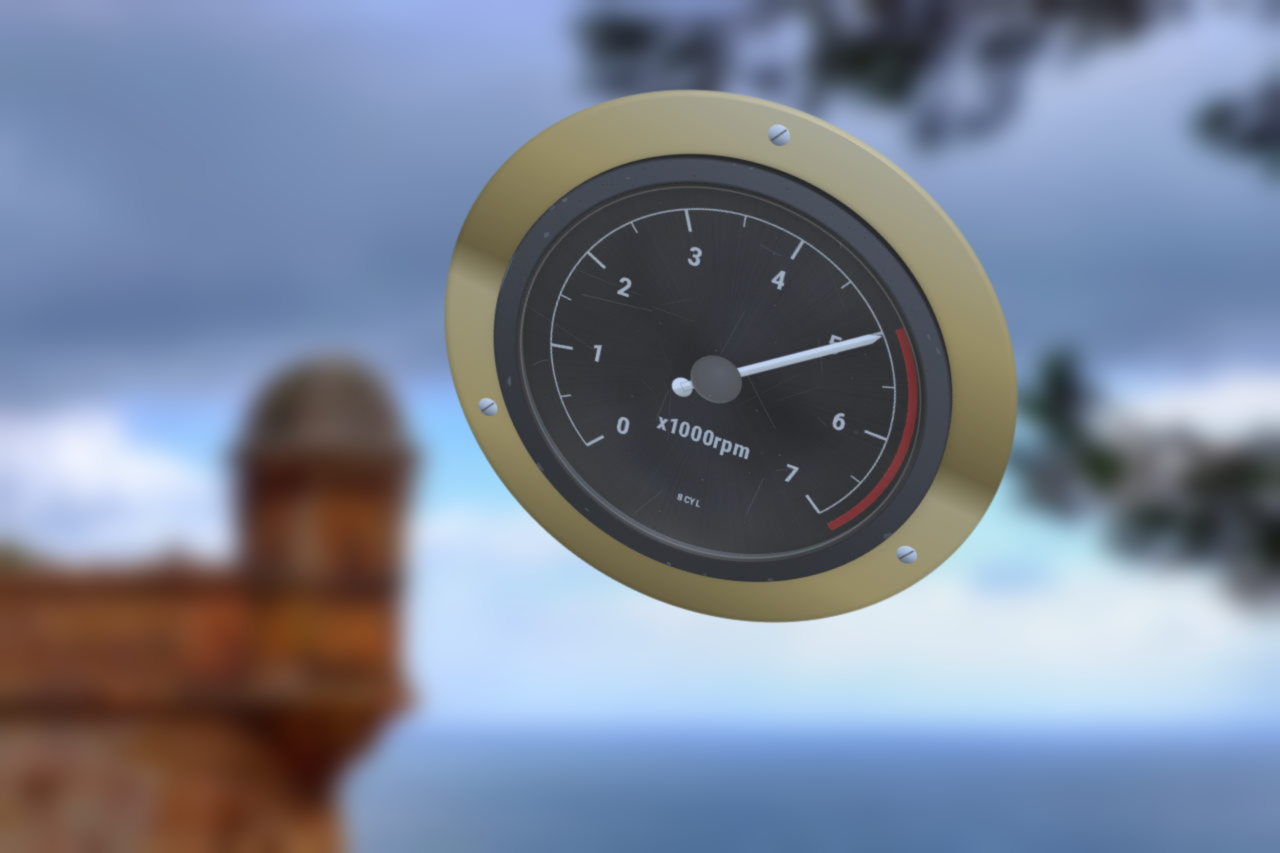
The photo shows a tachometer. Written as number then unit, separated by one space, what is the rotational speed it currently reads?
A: 5000 rpm
